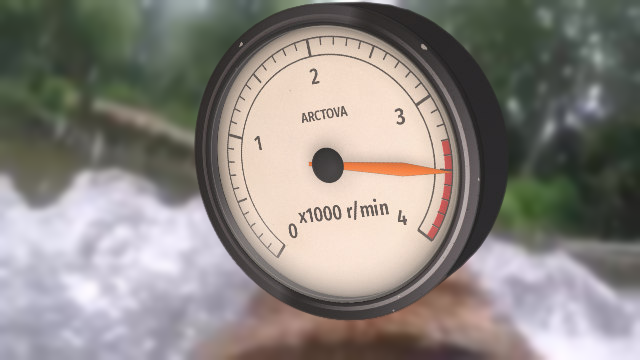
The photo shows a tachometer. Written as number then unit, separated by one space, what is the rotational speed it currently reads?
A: 3500 rpm
